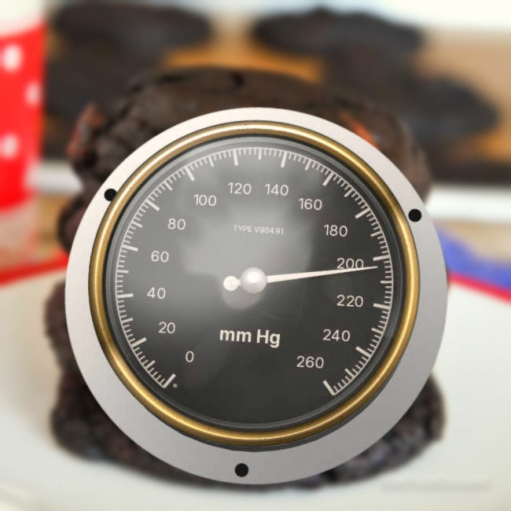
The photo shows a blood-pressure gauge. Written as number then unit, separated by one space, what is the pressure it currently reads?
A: 204 mmHg
